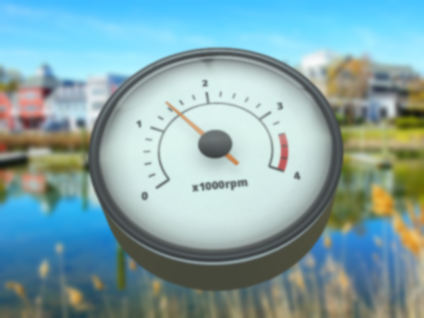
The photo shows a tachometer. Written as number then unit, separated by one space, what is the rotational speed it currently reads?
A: 1400 rpm
